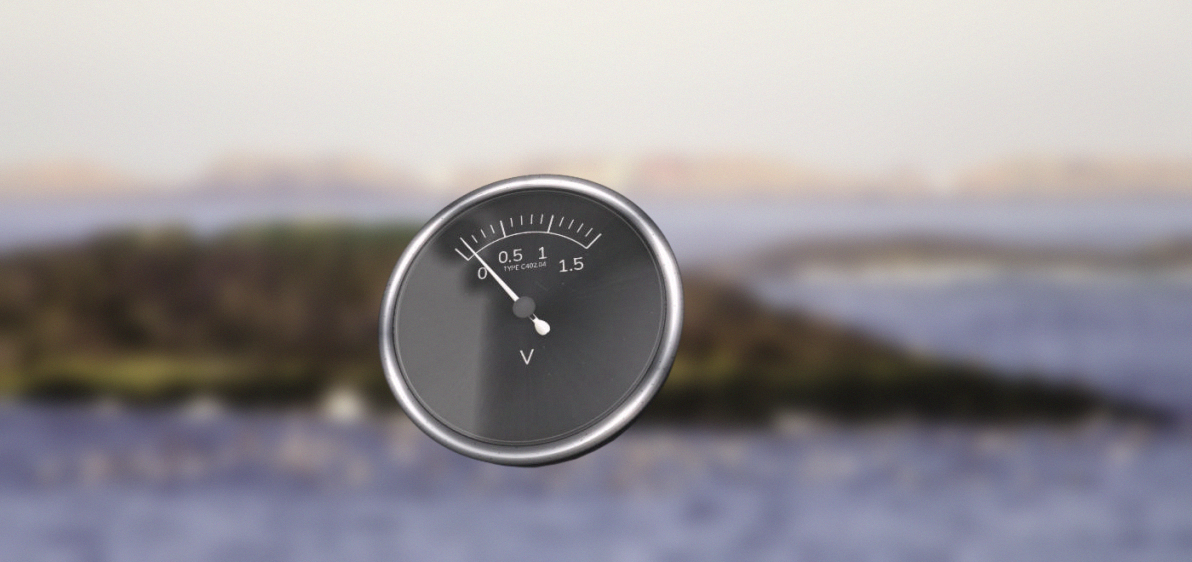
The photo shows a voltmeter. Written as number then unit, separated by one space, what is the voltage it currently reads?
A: 0.1 V
